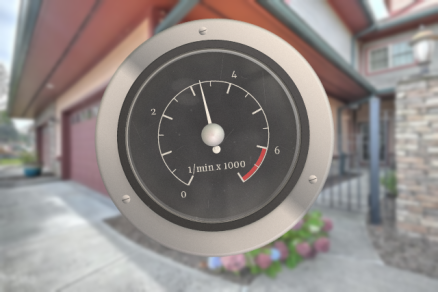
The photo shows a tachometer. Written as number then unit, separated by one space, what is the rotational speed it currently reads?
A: 3250 rpm
